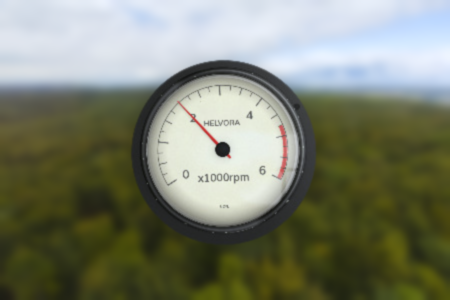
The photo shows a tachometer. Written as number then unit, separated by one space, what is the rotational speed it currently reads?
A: 2000 rpm
